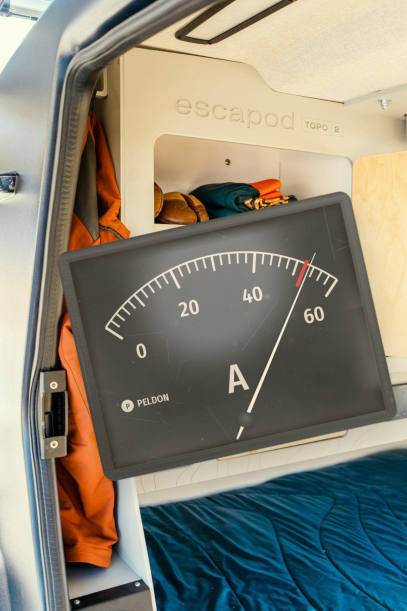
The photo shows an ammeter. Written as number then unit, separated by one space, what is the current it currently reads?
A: 53 A
